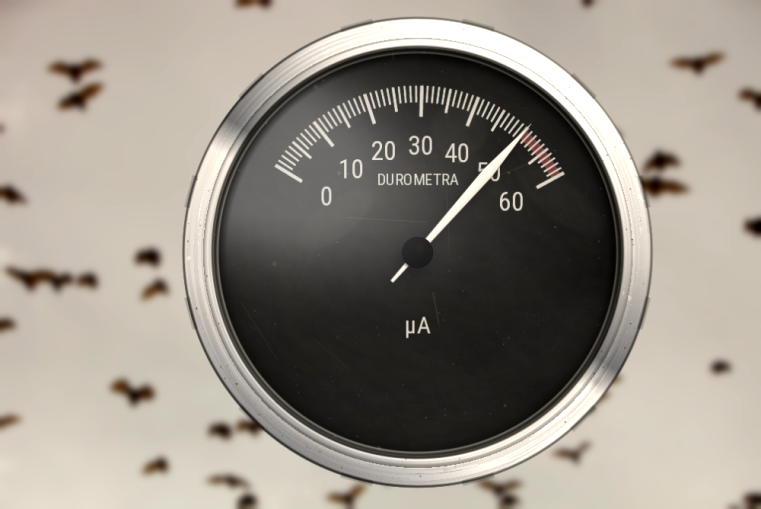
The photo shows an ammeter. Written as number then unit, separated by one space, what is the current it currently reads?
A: 50 µA
